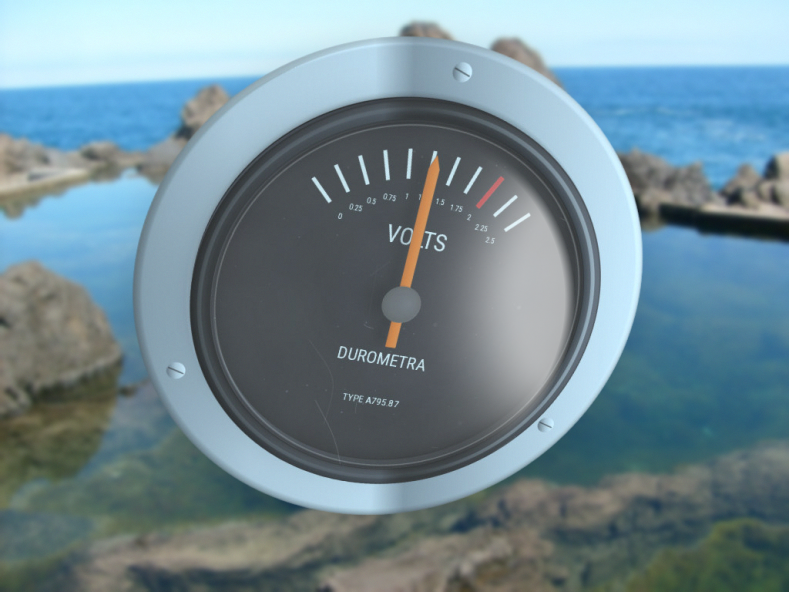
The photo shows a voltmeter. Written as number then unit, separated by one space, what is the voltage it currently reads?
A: 1.25 V
